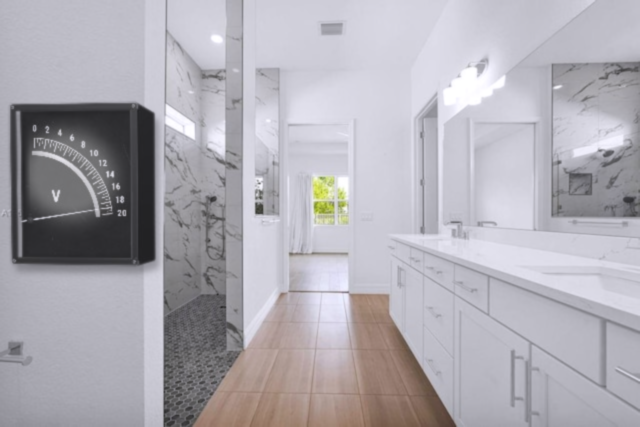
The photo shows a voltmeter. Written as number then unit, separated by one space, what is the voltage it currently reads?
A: 19 V
